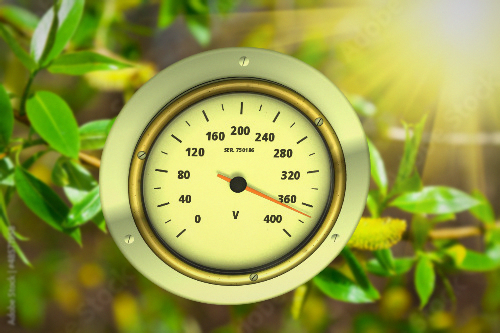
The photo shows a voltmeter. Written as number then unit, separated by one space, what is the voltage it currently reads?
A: 370 V
